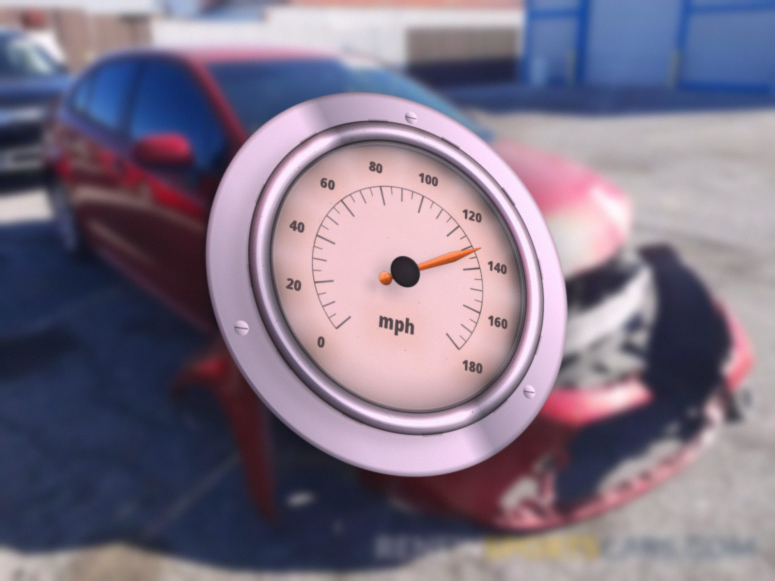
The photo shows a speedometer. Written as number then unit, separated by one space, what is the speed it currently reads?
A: 132.5 mph
